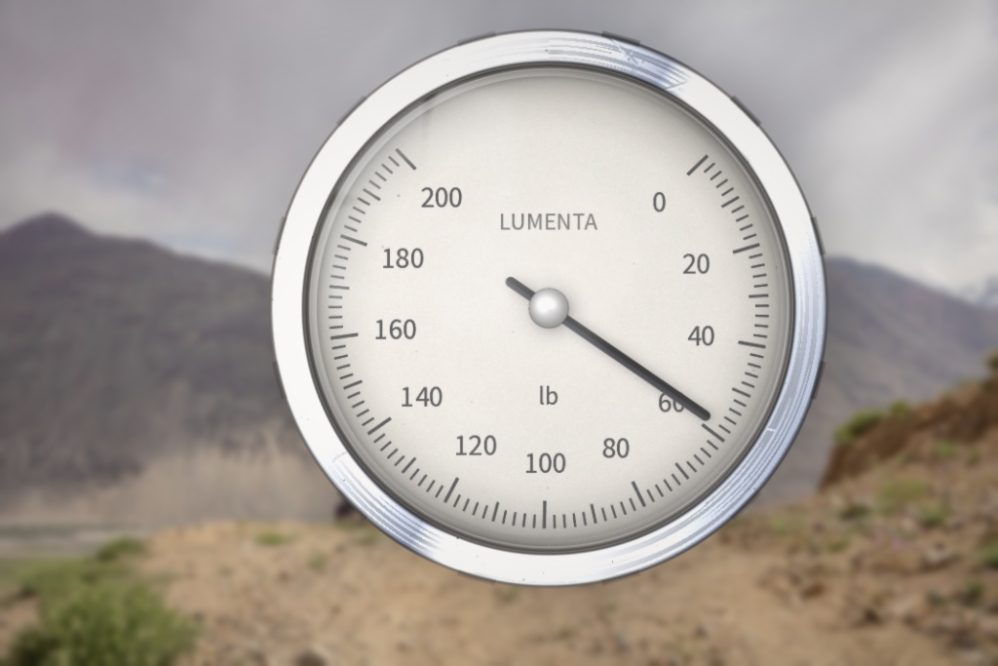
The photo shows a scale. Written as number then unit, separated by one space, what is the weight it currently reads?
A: 58 lb
